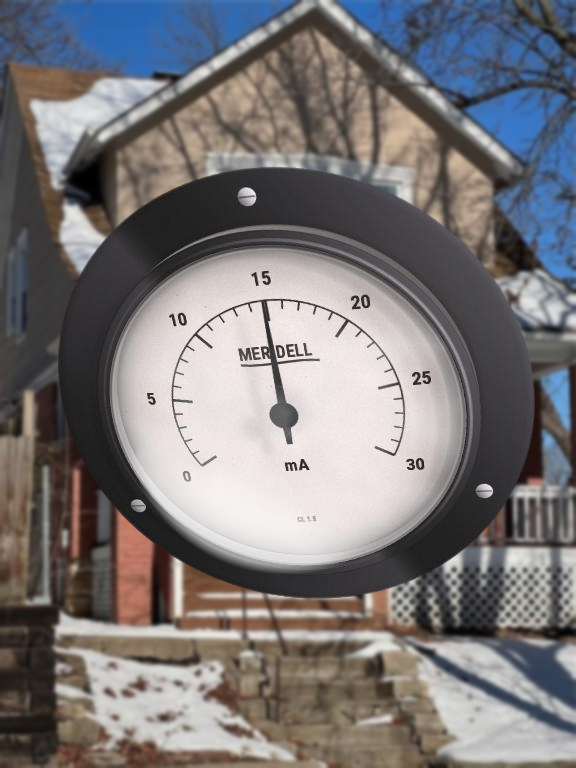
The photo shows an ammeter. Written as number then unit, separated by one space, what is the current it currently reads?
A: 15 mA
